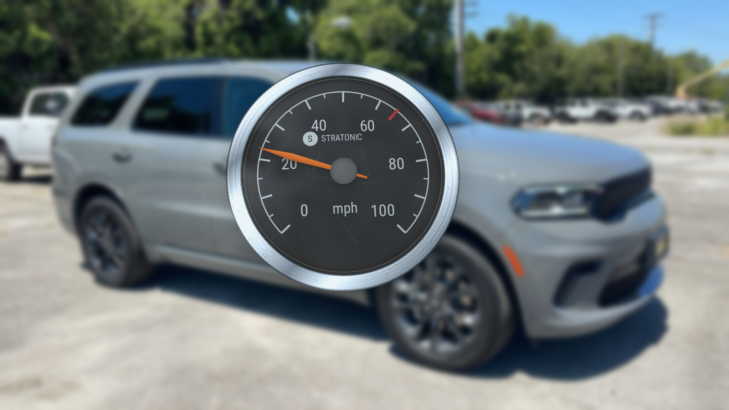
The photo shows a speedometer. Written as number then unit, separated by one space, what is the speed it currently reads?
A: 22.5 mph
